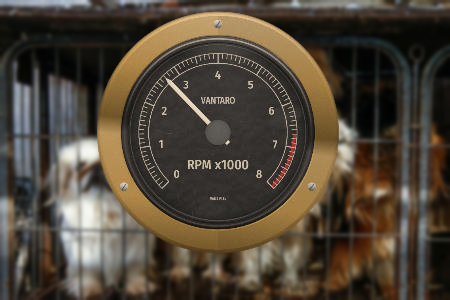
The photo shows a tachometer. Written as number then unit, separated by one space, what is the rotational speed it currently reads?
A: 2700 rpm
